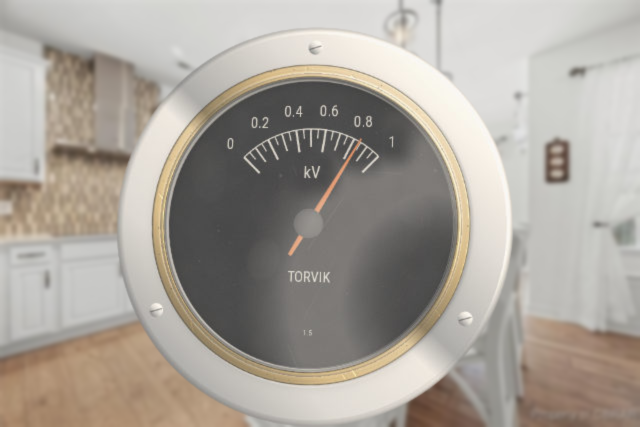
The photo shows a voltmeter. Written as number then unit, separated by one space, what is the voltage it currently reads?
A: 0.85 kV
